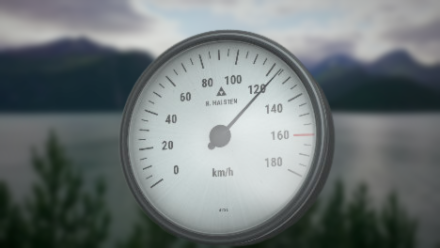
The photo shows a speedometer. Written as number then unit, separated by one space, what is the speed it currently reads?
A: 125 km/h
